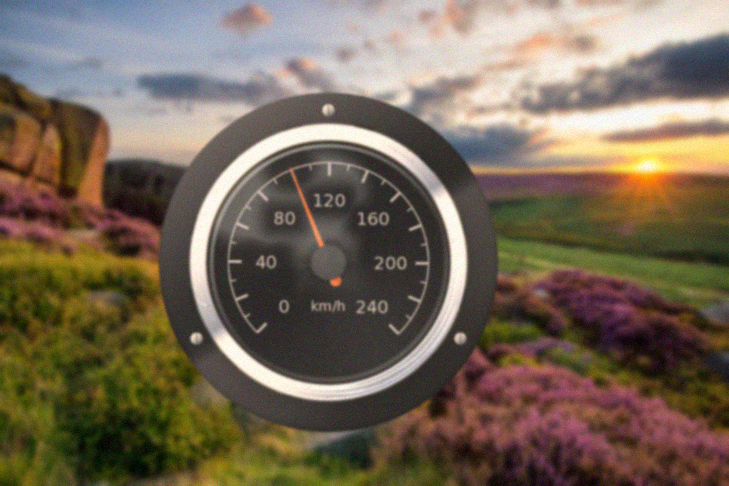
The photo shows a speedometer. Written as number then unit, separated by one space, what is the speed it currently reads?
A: 100 km/h
